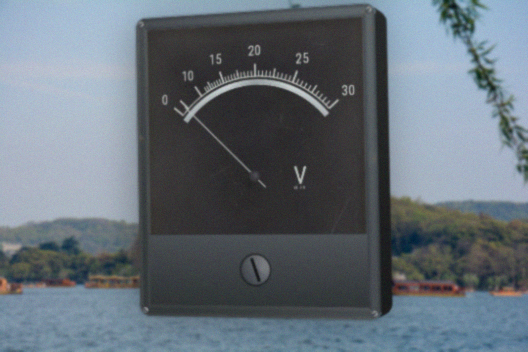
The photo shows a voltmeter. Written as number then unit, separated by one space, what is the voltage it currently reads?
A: 5 V
